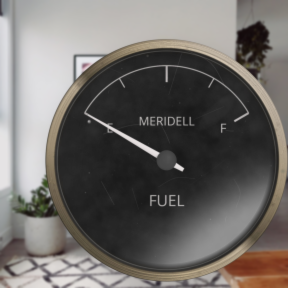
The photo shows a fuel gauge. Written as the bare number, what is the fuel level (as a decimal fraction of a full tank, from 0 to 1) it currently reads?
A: 0
